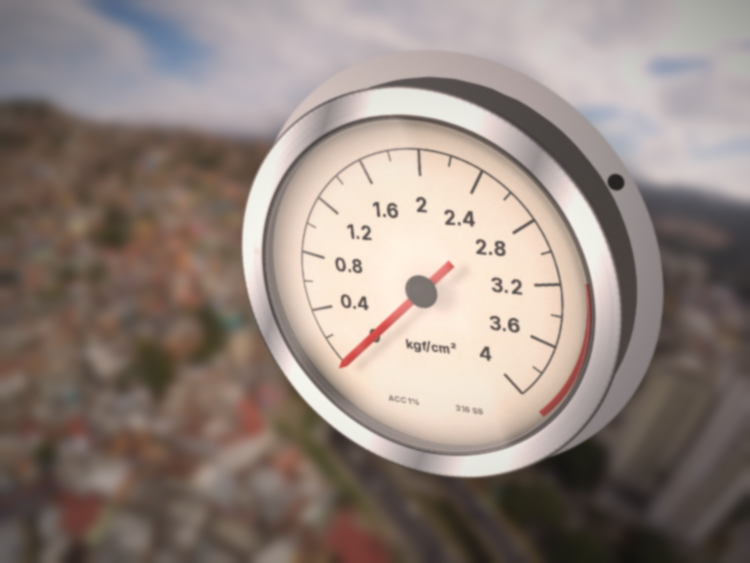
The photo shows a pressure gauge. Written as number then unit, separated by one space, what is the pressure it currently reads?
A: 0 kg/cm²
